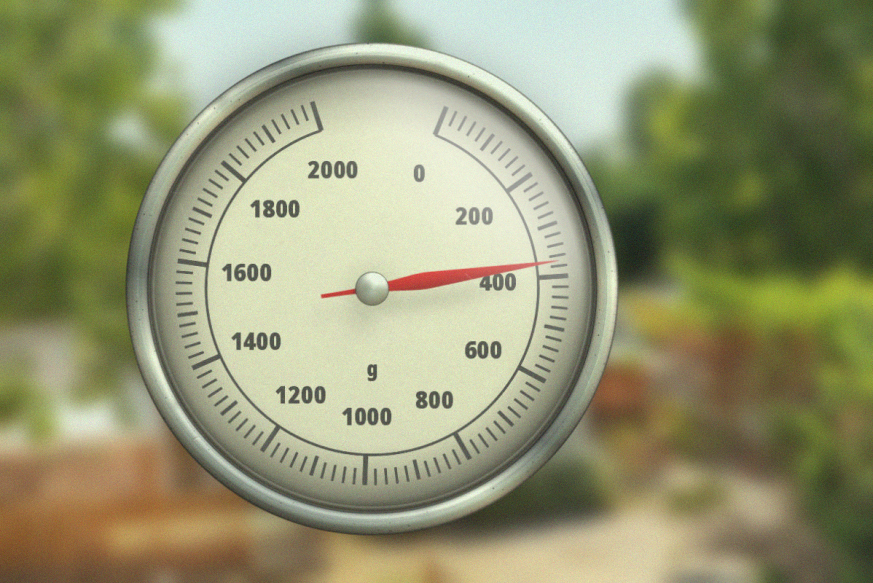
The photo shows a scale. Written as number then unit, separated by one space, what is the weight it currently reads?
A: 370 g
